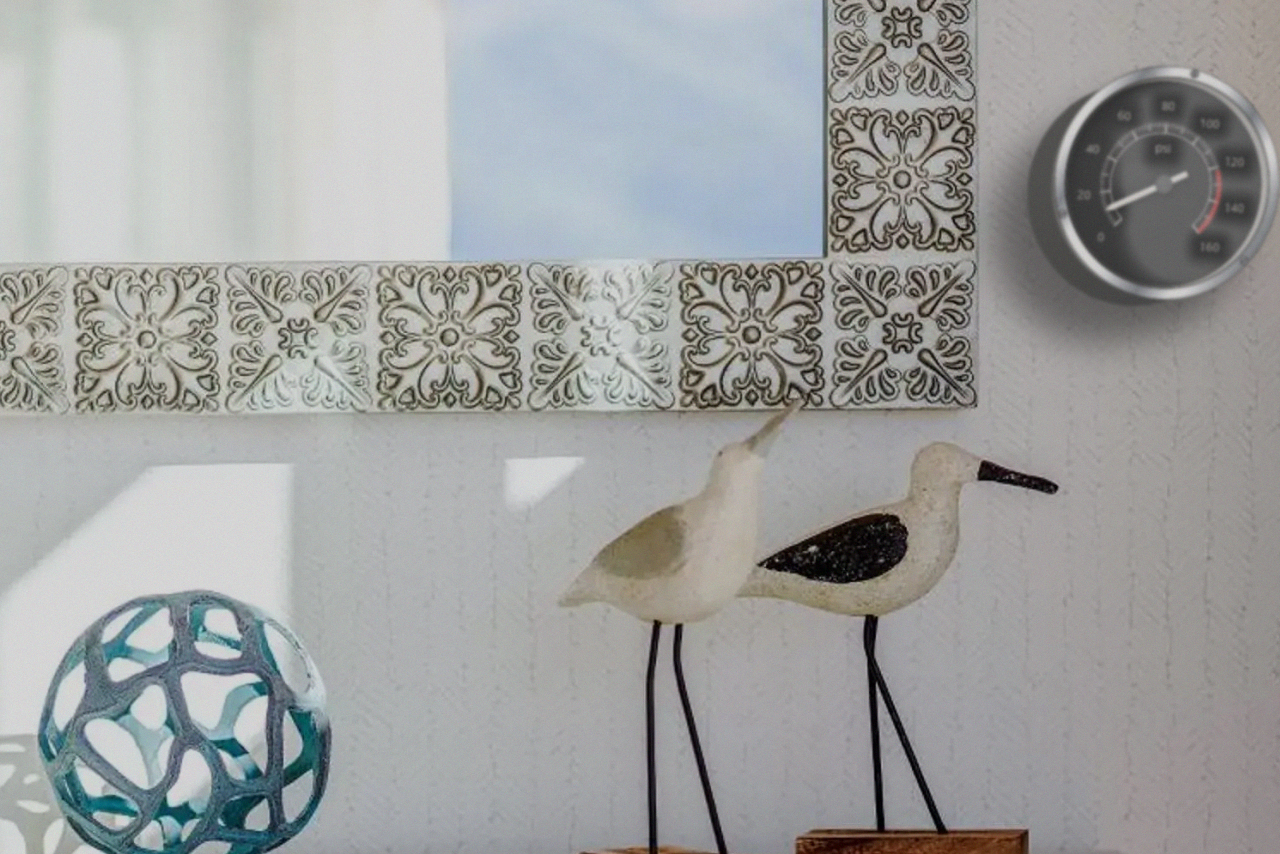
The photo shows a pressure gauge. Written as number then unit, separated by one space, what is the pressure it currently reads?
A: 10 psi
